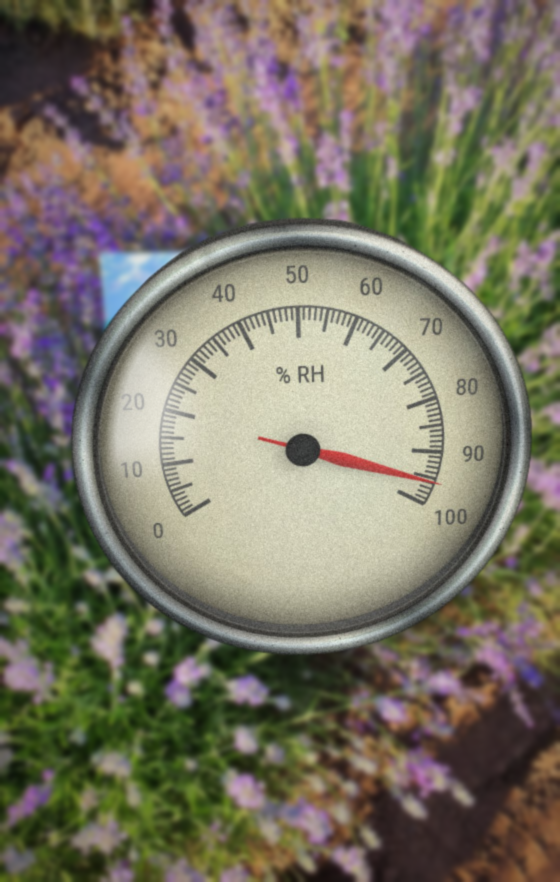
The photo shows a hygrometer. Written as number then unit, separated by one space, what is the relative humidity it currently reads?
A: 95 %
